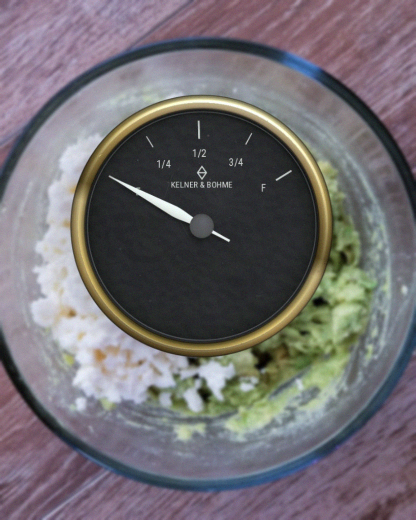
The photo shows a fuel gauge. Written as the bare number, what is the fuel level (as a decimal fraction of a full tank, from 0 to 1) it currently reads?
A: 0
